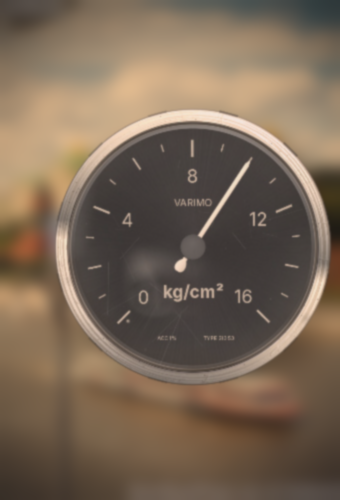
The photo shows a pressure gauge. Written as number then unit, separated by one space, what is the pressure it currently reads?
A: 10 kg/cm²
